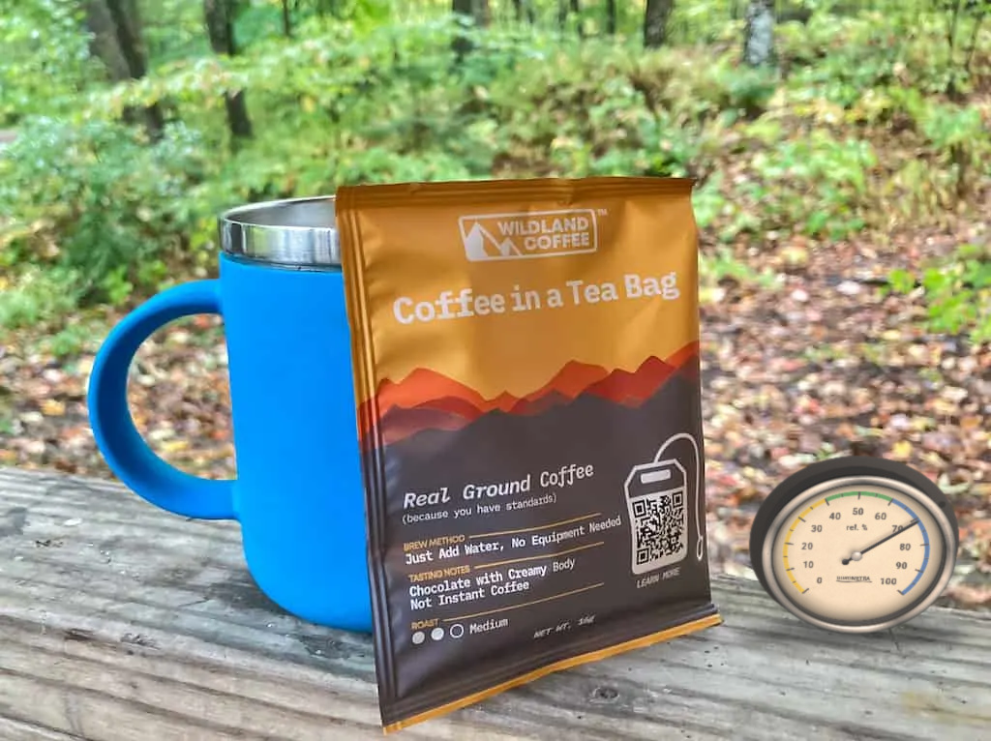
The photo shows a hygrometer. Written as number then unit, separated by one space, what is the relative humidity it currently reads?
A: 70 %
